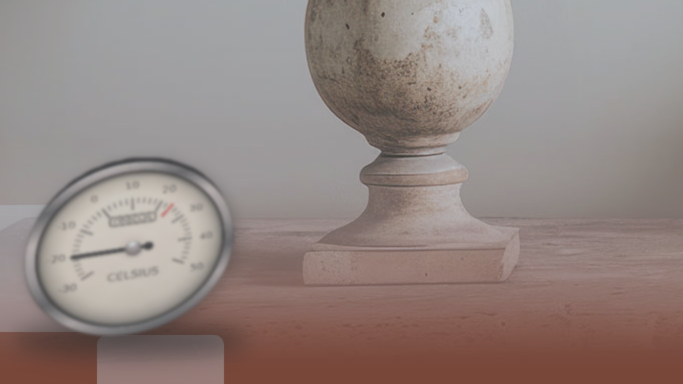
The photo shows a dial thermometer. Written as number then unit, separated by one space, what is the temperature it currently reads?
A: -20 °C
